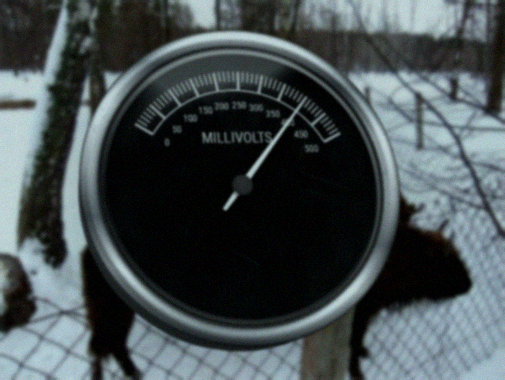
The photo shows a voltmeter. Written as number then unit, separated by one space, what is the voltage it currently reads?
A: 400 mV
